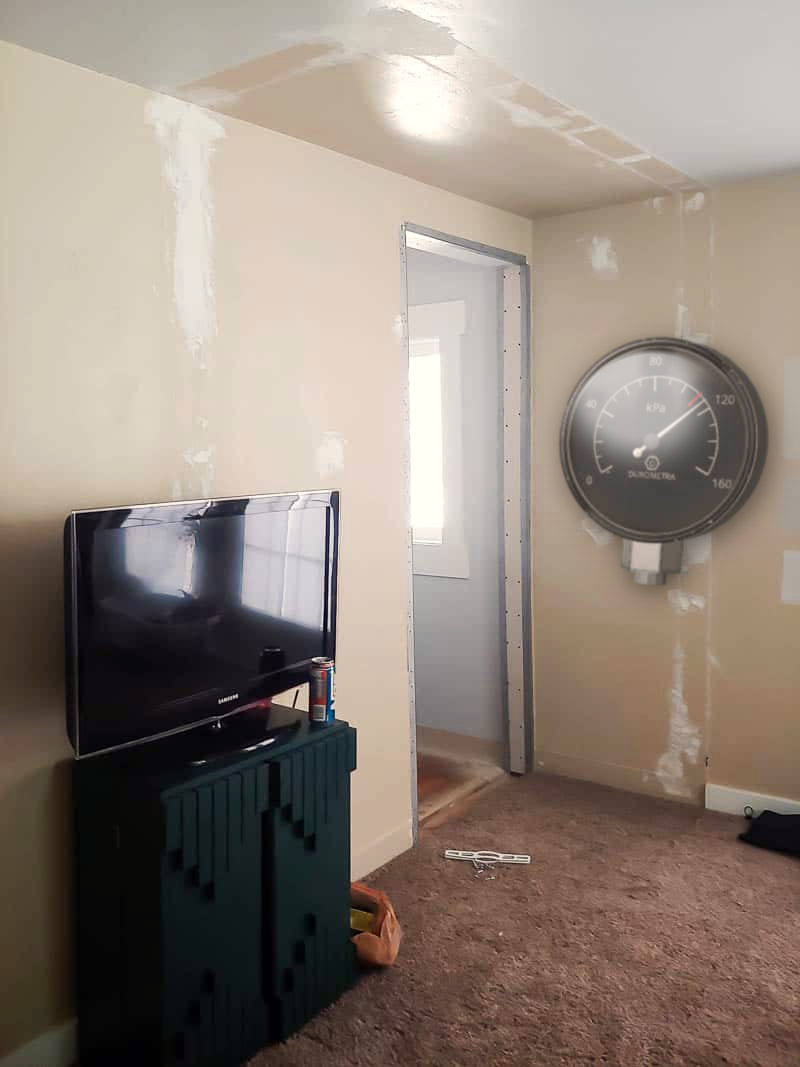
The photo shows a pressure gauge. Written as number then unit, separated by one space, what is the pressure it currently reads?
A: 115 kPa
